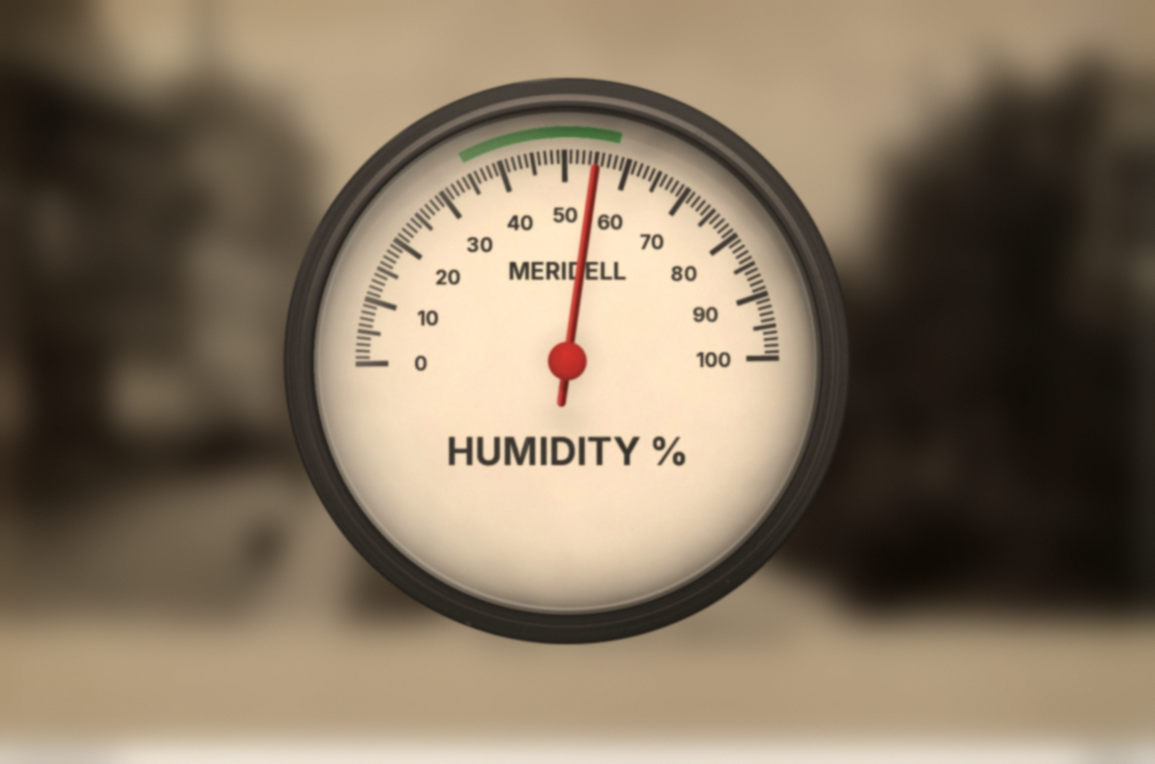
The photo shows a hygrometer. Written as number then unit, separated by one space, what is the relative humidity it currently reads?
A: 55 %
